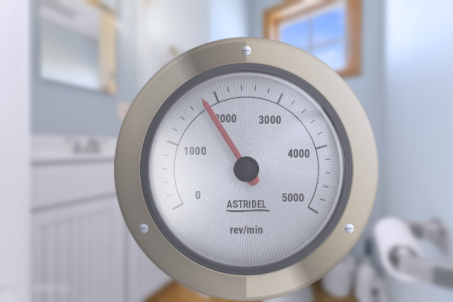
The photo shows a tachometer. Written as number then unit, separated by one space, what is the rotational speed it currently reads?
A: 1800 rpm
